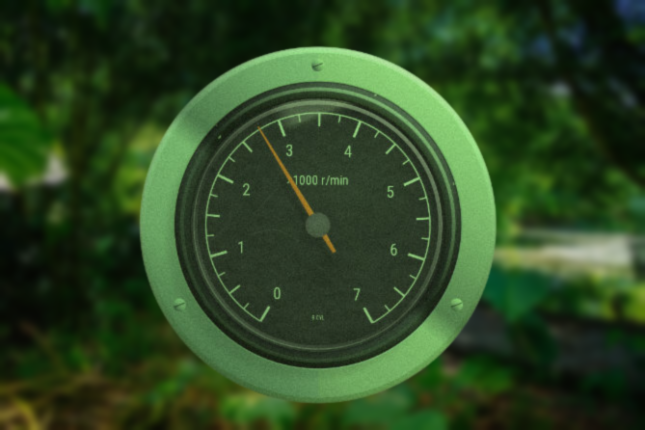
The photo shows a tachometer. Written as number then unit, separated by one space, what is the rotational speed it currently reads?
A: 2750 rpm
